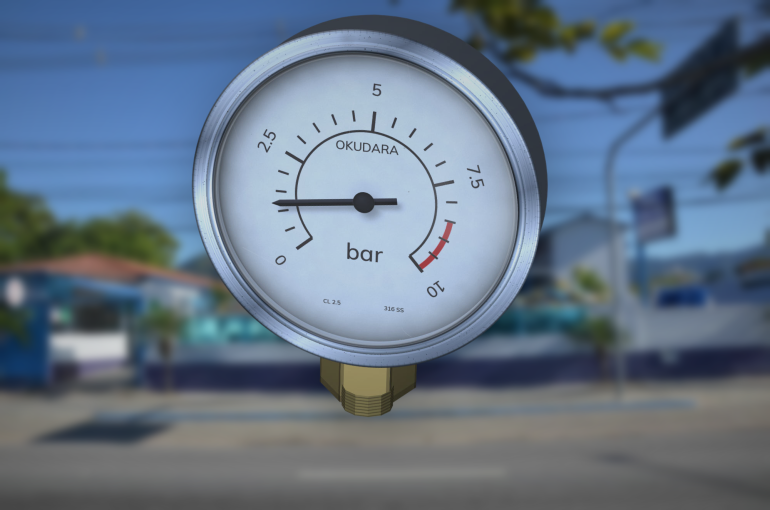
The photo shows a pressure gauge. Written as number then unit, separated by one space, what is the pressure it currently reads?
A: 1.25 bar
